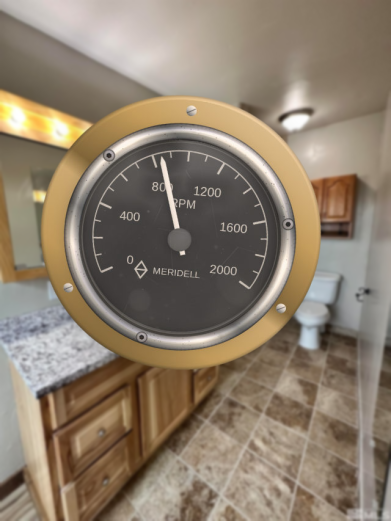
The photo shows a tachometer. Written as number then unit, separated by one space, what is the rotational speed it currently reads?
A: 850 rpm
